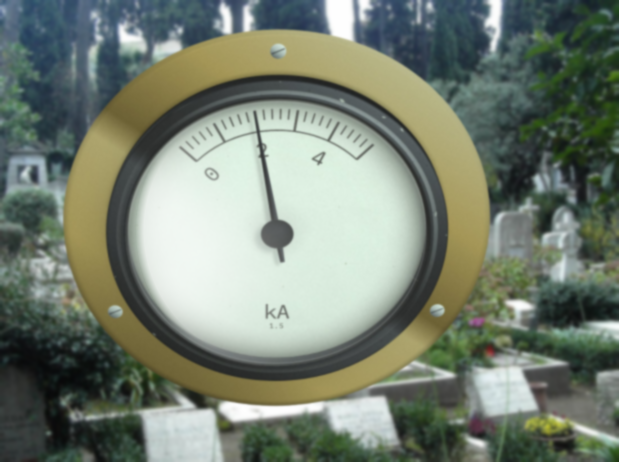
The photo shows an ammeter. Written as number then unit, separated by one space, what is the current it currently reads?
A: 2 kA
